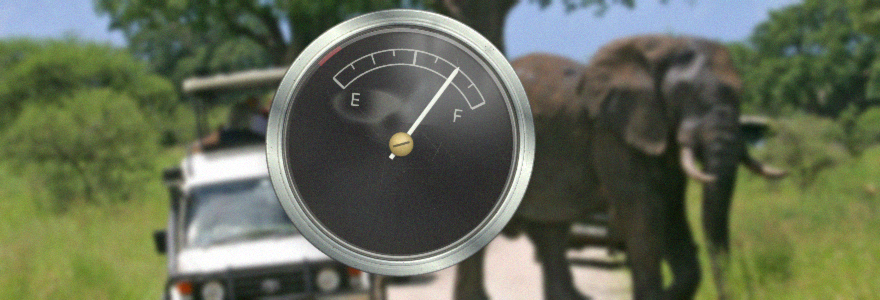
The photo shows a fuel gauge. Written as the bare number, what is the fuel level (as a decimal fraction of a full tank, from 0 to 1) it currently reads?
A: 0.75
